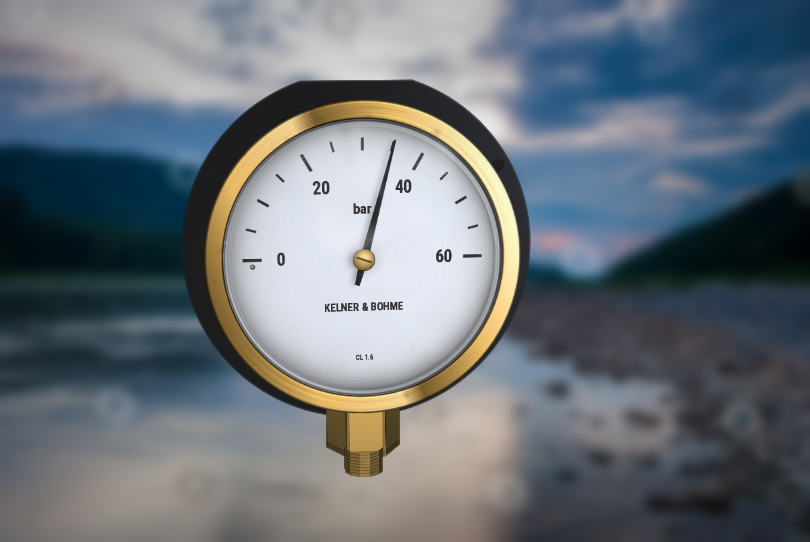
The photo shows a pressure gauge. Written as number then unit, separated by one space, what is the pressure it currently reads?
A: 35 bar
